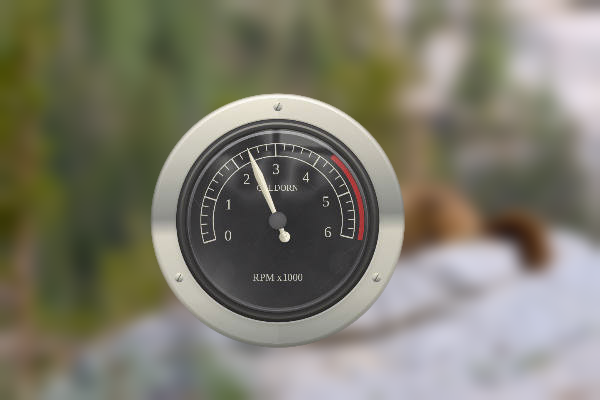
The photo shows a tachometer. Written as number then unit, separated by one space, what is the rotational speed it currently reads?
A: 2400 rpm
